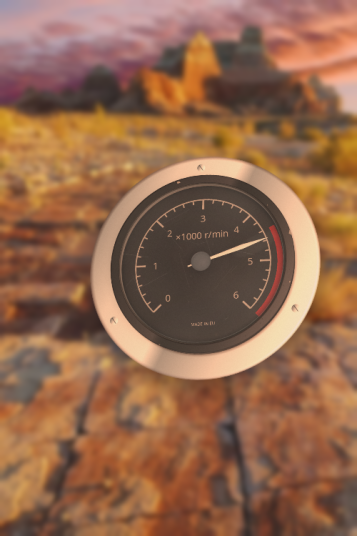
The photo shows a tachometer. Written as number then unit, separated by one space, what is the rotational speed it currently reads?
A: 4600 rpm
